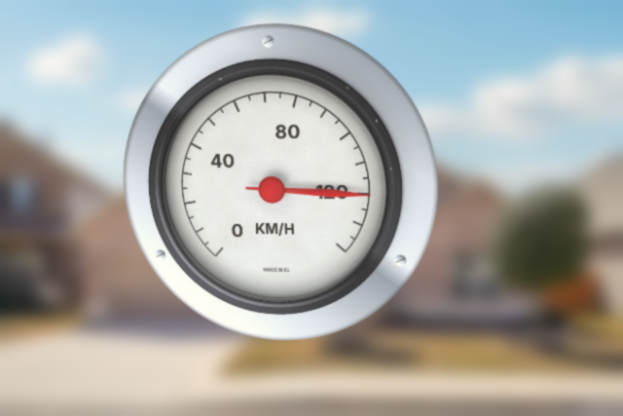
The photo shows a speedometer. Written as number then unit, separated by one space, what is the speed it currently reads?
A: 120 km/h
